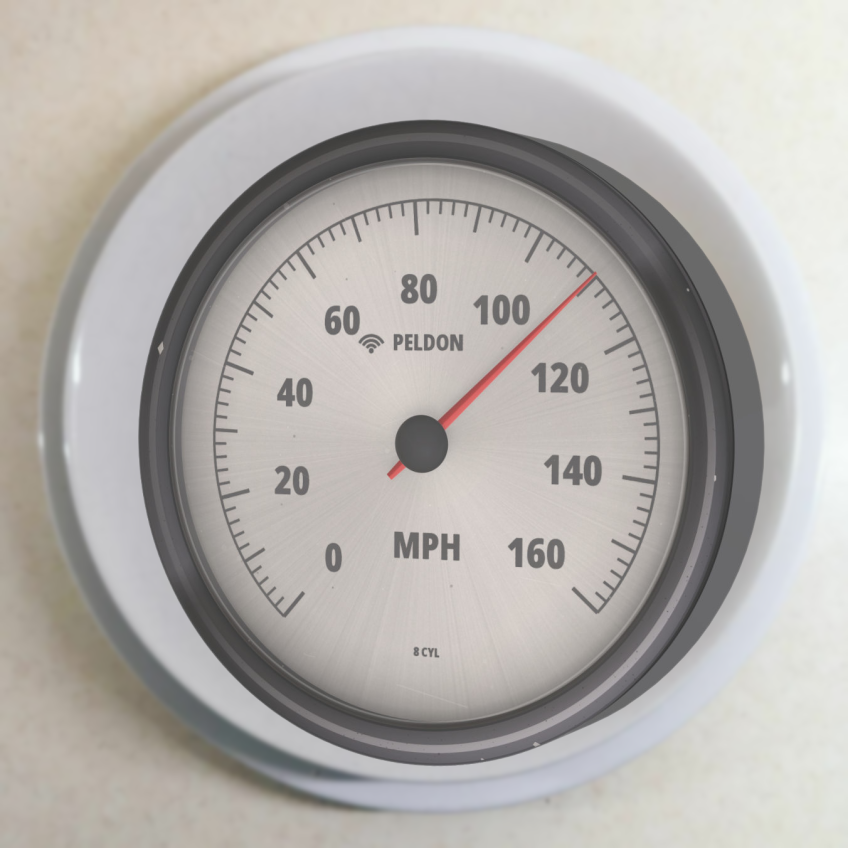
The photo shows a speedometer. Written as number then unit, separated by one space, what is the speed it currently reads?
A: 110 mph
